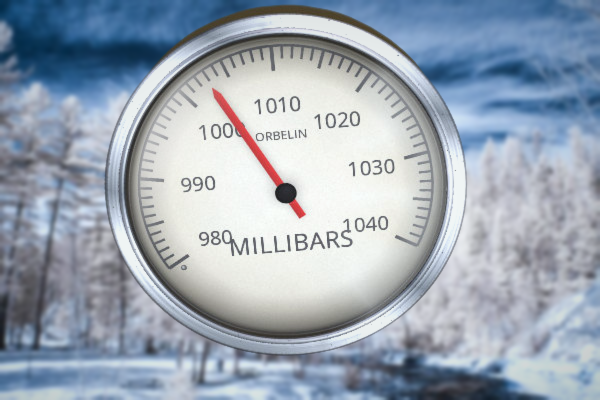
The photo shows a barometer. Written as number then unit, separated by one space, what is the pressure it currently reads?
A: 1003 mbar
